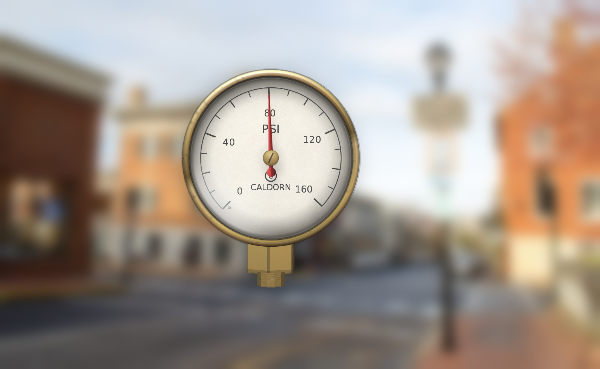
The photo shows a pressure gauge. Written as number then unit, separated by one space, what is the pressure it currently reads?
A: 80 psi
